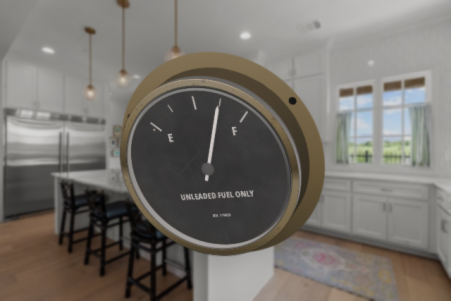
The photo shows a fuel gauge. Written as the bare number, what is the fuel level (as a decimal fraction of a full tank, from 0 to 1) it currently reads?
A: 0.75
